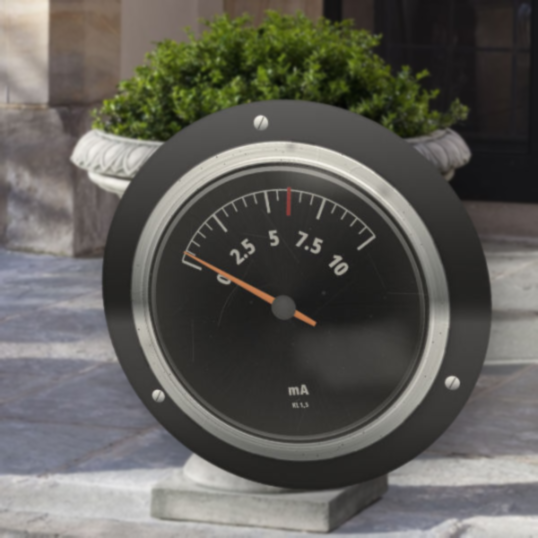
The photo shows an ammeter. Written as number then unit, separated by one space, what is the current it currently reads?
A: 0.5 mA
